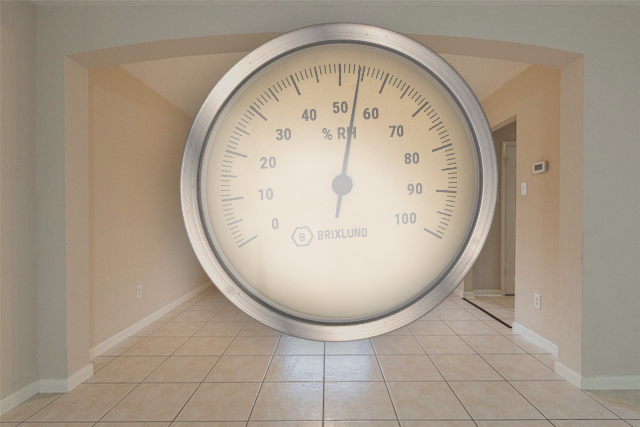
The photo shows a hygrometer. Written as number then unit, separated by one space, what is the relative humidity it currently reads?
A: 54 %
